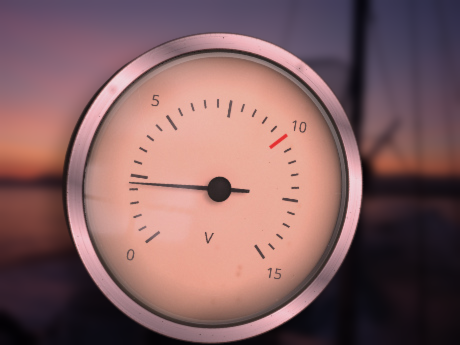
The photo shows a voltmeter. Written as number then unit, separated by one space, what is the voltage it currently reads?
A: 2.25 V
